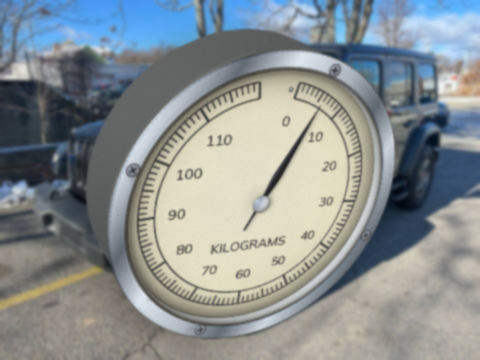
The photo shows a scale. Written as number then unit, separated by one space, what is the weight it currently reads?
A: 5 kg
